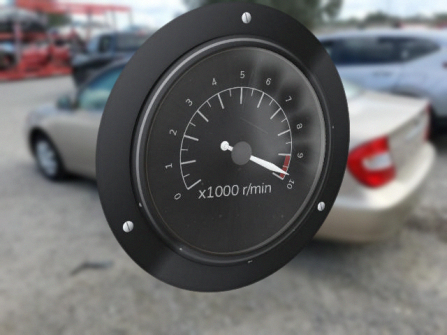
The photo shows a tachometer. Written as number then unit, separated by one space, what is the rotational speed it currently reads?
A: 9750 rpm
